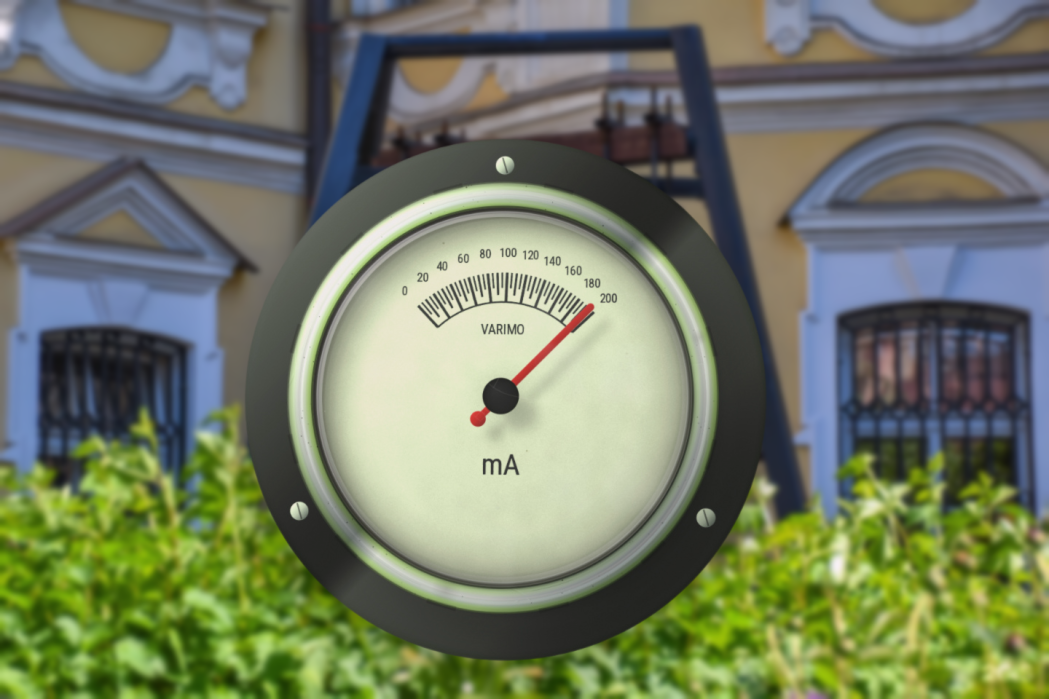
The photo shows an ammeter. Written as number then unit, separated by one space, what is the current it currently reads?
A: 195 mA
